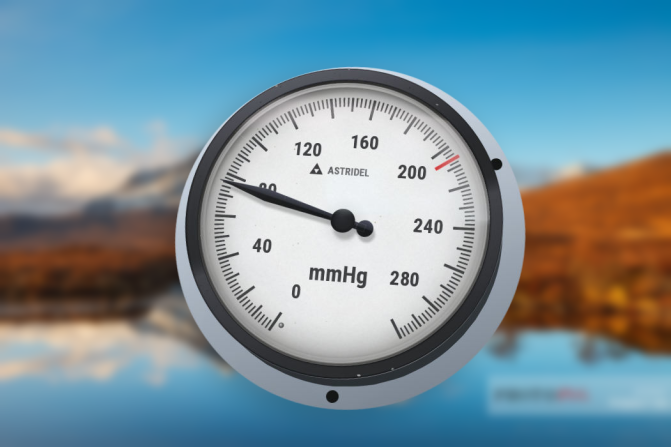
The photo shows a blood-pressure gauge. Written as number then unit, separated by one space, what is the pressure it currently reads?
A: 76 mmHg
